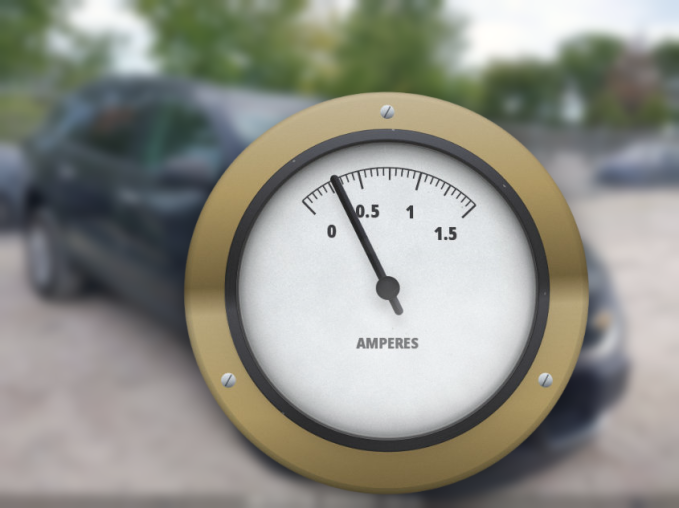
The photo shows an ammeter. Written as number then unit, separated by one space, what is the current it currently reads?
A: 0.3 A
